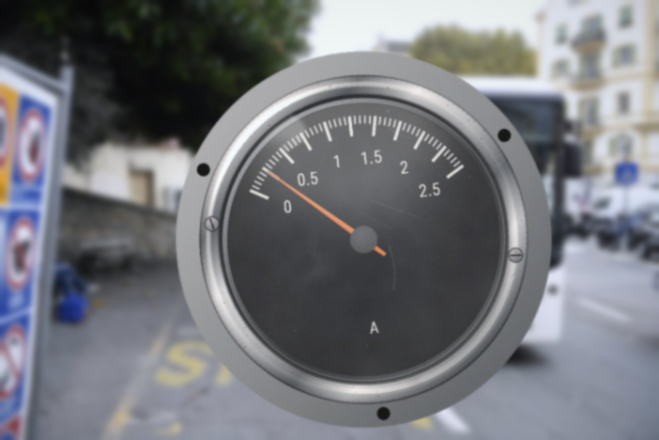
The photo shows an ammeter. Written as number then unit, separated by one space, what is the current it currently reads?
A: 0.25 A
